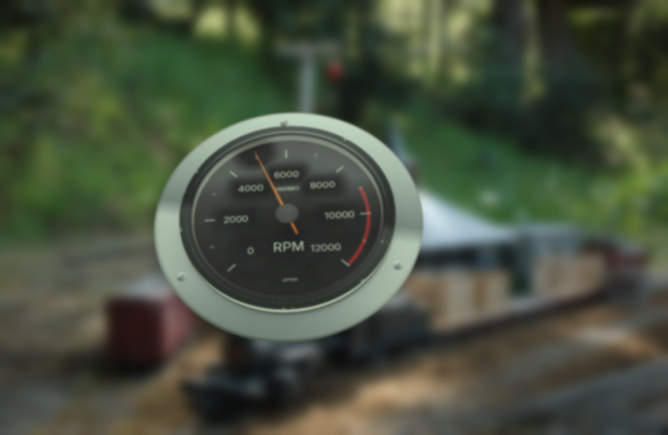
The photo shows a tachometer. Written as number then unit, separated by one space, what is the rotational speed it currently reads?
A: 5000 rpm
